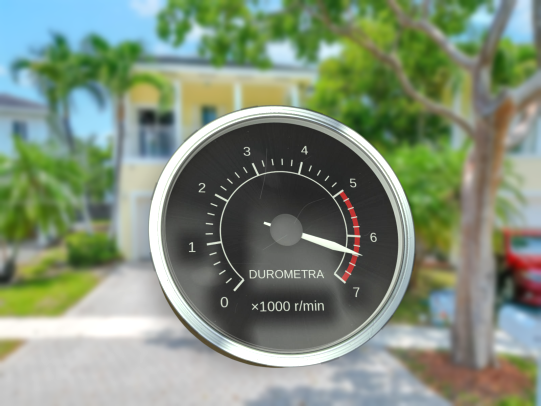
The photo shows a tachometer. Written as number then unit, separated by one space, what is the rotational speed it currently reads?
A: 6400 rpm
